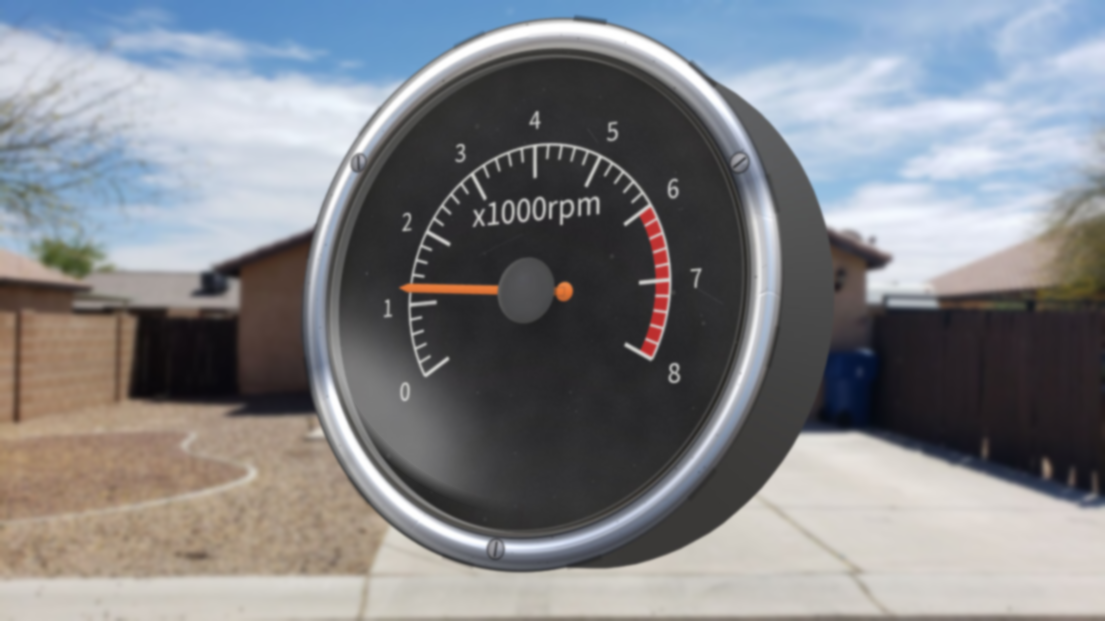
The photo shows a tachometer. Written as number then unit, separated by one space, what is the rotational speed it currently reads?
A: 1200 rpm
